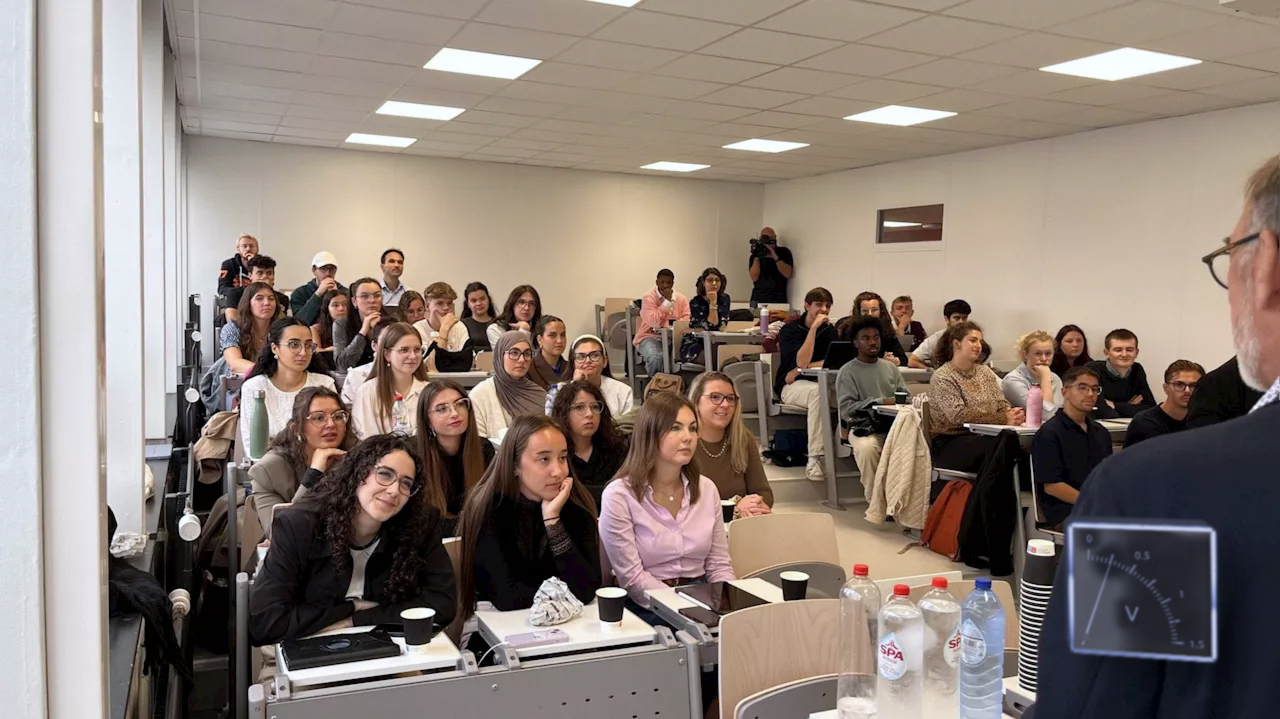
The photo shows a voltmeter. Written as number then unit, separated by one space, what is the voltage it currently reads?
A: 0.25 V
